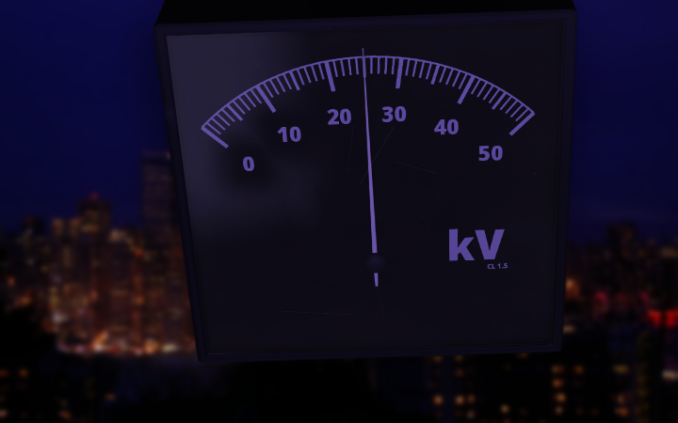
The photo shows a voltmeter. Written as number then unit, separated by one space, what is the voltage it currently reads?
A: 25 kV
